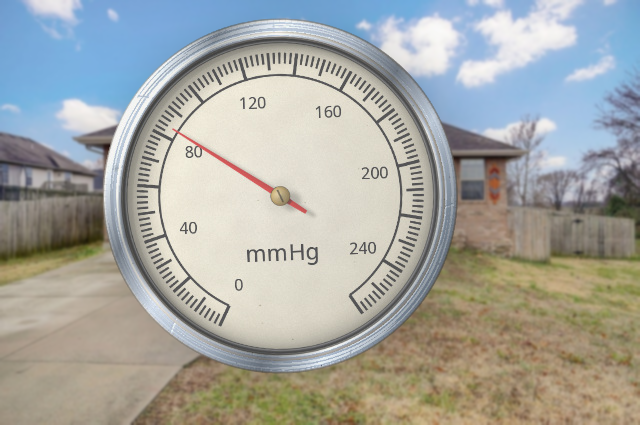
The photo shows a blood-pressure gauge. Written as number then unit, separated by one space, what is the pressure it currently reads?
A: 84 mmHg
